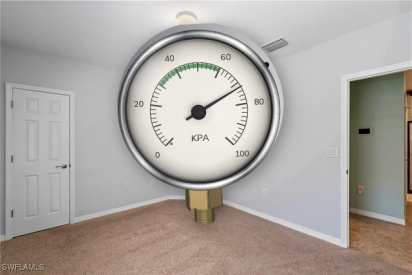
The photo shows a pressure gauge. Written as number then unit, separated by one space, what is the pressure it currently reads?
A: 72 kPa
